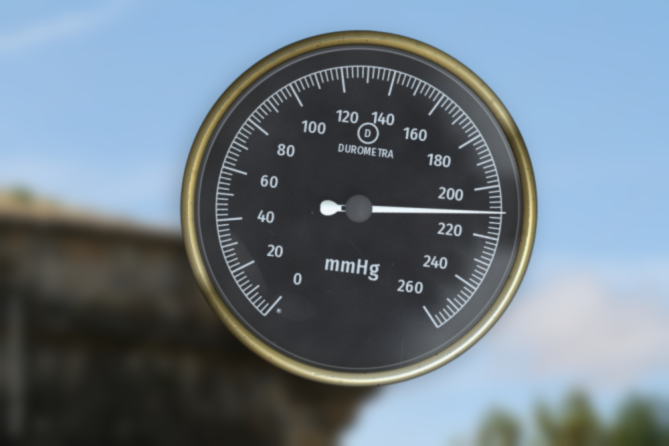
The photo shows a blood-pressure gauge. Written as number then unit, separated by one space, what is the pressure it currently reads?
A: 210 mmHg
